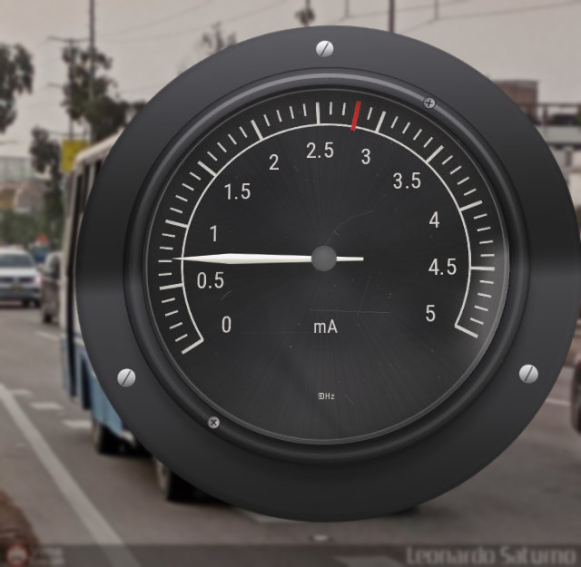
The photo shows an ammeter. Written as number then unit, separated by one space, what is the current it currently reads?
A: 0.7 mA
